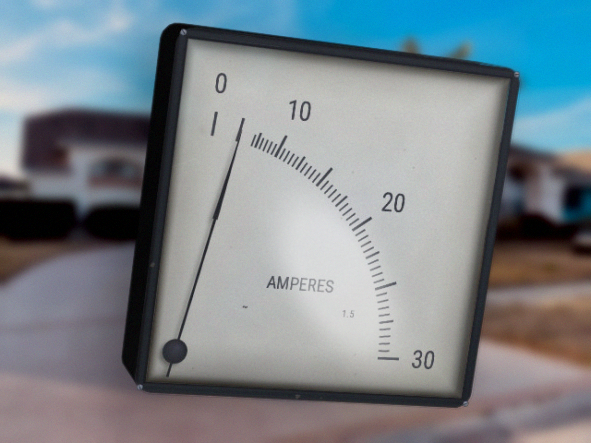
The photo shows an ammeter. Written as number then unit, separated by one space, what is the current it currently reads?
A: 5 A
